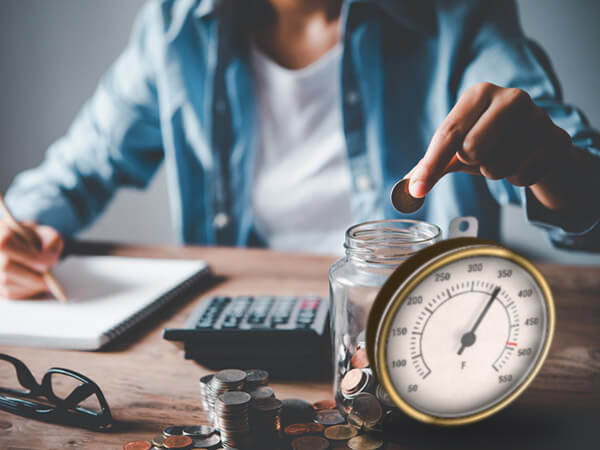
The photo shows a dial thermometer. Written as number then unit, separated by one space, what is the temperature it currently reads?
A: 350 °F
